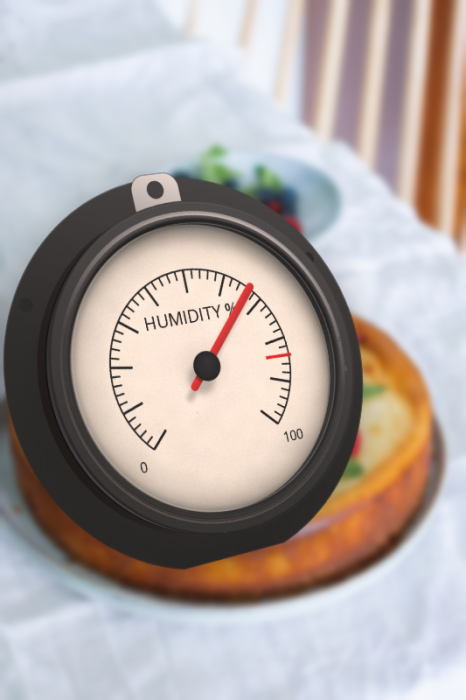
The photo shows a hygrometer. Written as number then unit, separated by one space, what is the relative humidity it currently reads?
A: 66 %
